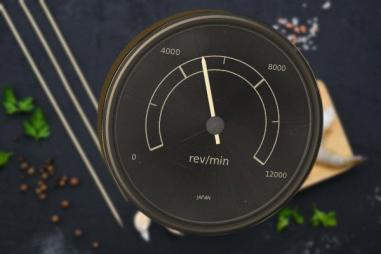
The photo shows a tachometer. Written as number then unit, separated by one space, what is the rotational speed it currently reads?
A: 5000 rpm
